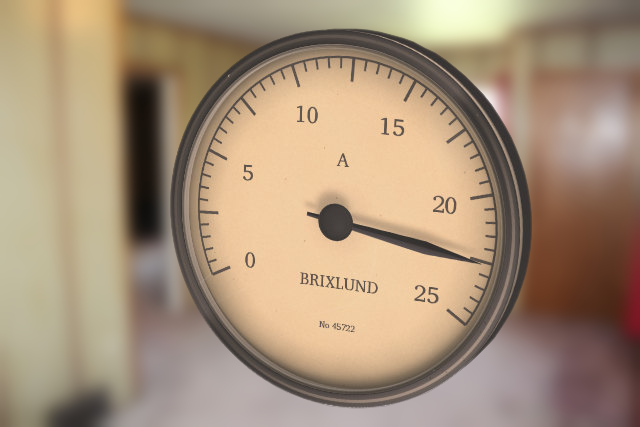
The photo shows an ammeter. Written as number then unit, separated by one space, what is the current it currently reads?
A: 22.5 A
